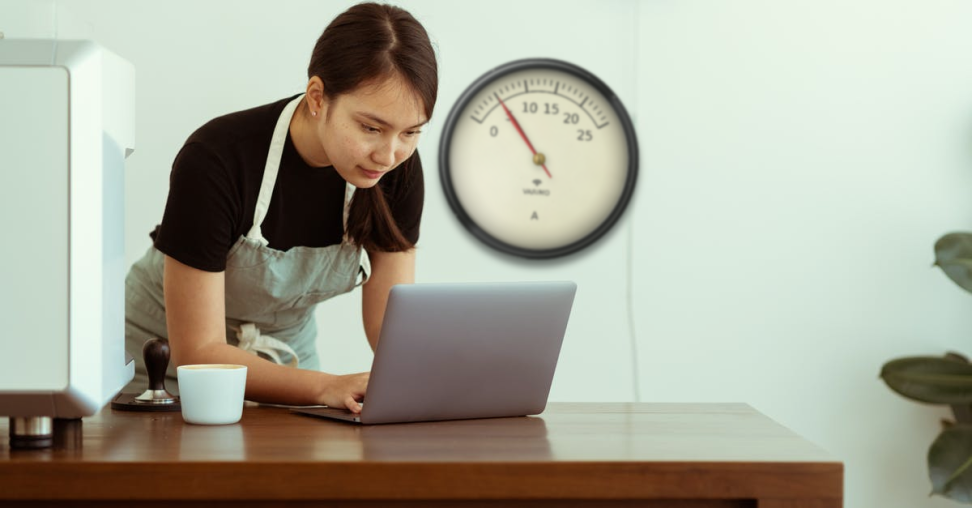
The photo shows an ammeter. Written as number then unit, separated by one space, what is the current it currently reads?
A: 5 A
